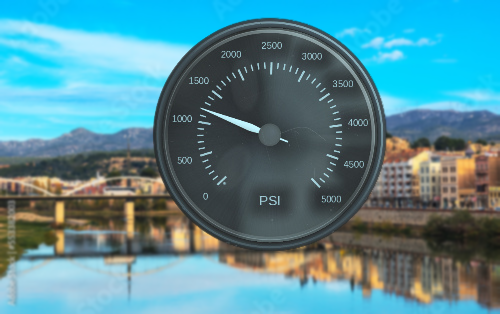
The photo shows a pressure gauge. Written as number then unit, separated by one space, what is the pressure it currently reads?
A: 1200 psi
